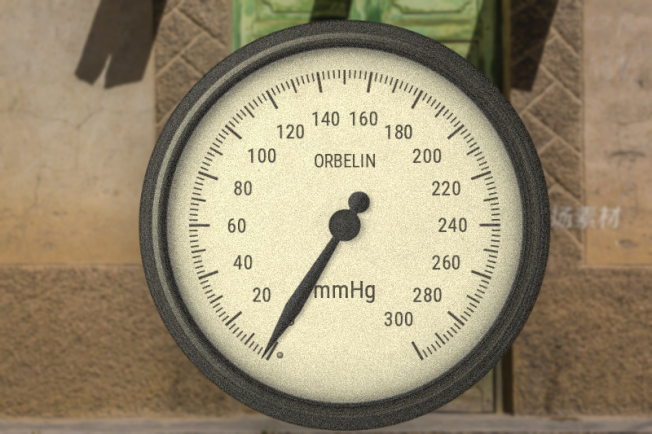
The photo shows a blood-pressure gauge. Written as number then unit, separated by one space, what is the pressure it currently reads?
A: 2 mmHg
